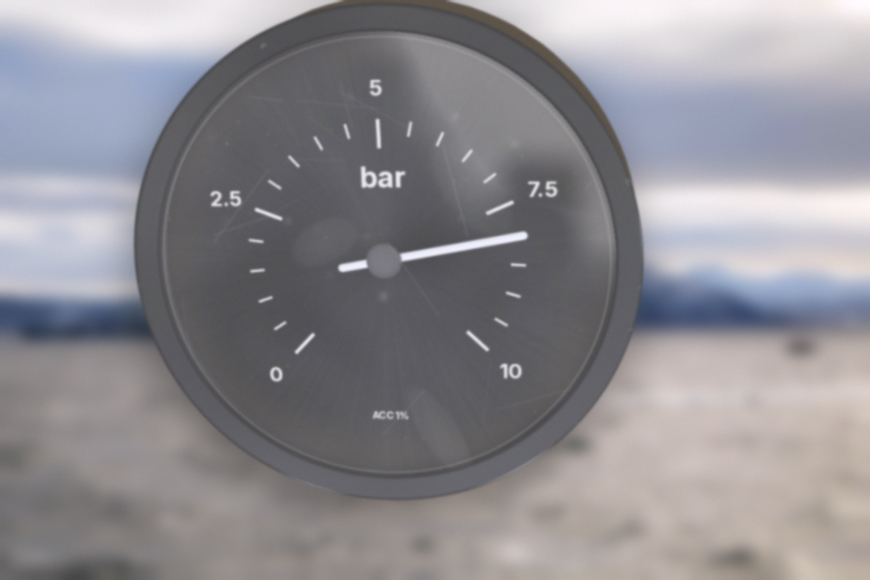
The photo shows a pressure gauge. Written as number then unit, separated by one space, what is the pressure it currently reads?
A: 8 bar
